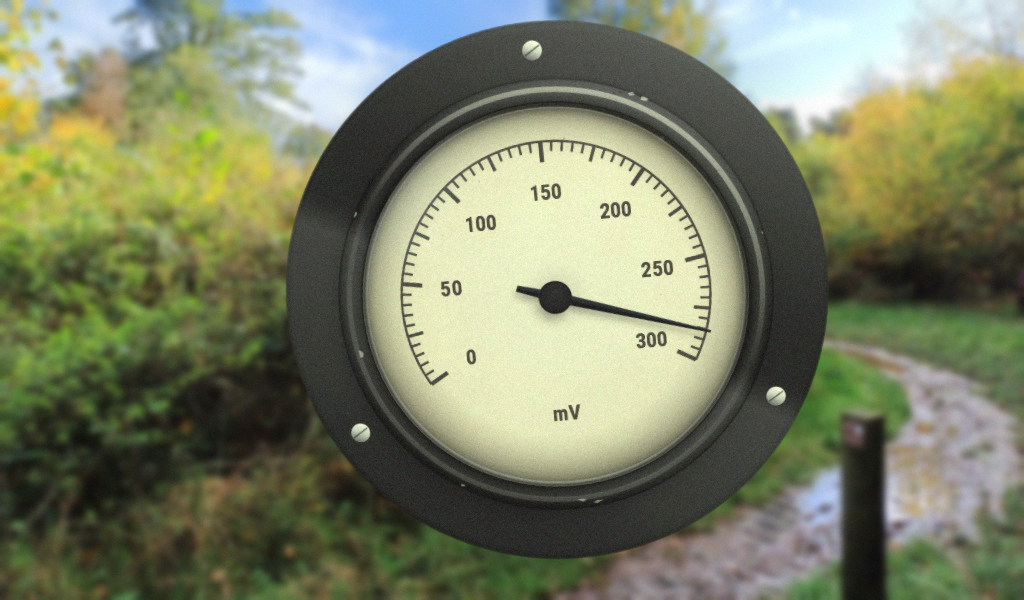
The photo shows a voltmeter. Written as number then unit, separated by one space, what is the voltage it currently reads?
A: 285 mV
